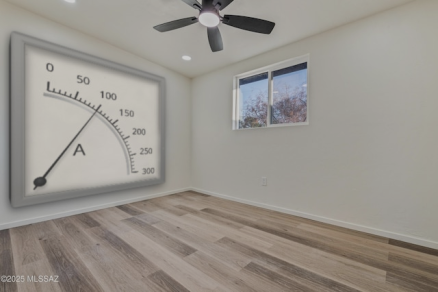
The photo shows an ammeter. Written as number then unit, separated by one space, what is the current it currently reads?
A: 100 A
